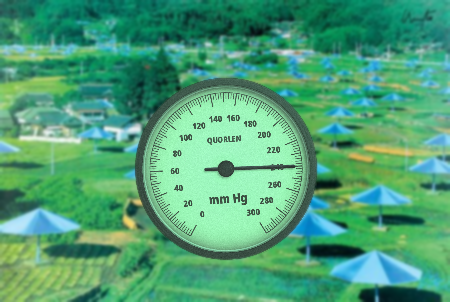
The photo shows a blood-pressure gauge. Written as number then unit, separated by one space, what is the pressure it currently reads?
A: 240 mmHg
